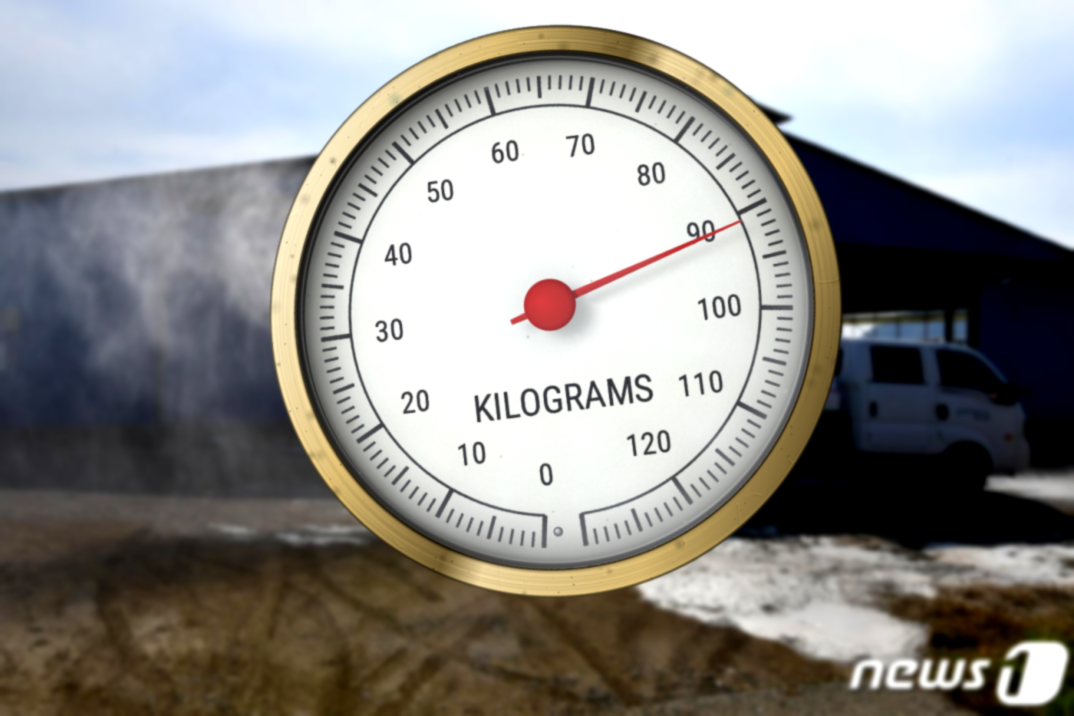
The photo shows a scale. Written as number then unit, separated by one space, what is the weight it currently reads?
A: 91 kg
